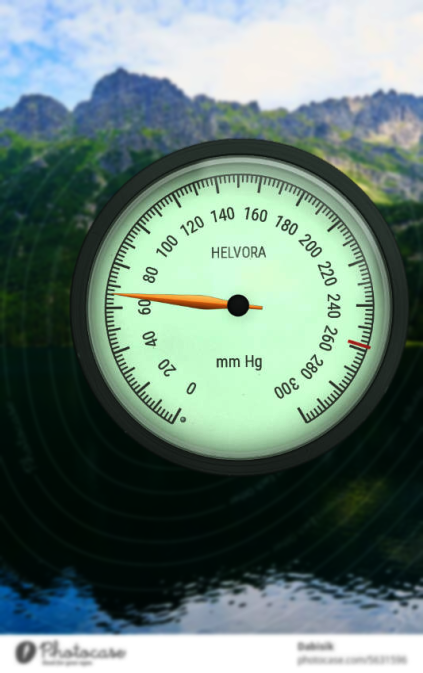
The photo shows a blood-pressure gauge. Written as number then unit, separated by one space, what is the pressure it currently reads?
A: 66 mmHg
